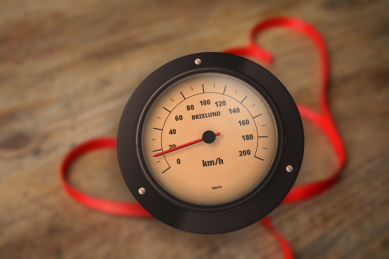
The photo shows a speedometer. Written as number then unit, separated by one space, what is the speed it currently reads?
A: 15 km/h
